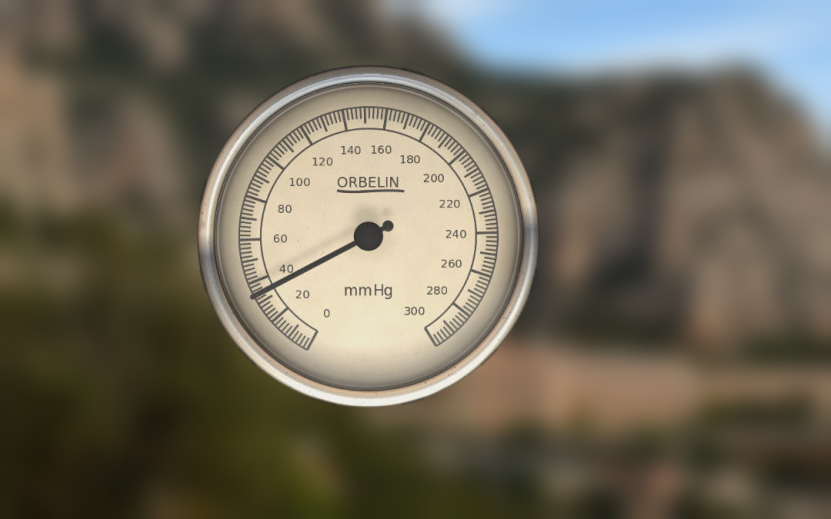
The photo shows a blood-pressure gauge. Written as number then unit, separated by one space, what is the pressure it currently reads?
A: 34 mmHg
